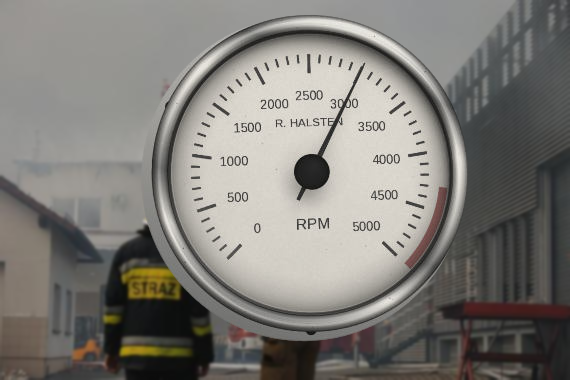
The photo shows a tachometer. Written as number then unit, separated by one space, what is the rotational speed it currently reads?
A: 3000 rpm
